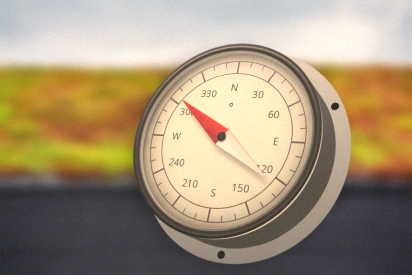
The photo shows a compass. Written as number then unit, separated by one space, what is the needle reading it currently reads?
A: 305 °
